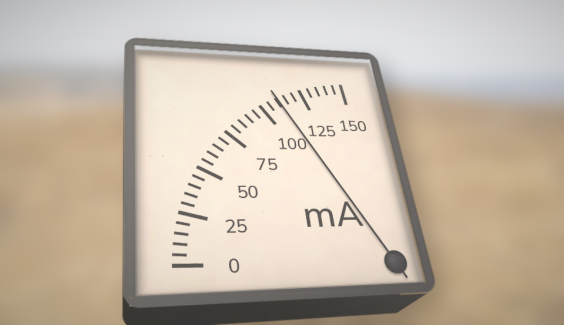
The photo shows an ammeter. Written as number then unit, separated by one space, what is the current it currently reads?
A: 110 mA
